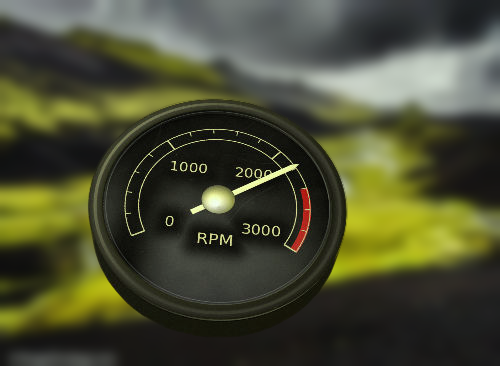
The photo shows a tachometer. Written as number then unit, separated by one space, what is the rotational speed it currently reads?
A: 2200 rpm
